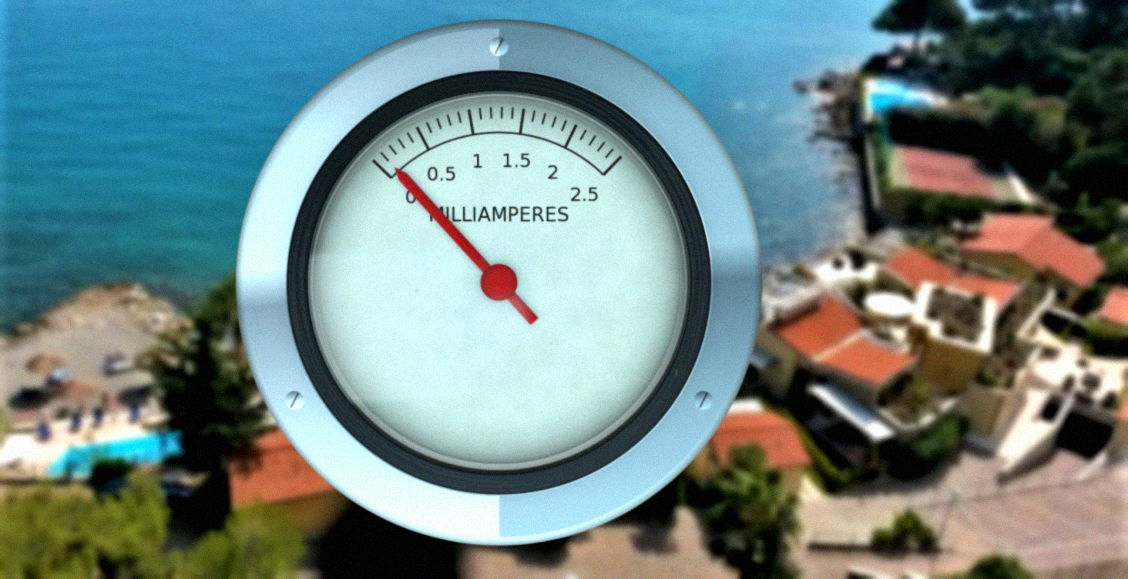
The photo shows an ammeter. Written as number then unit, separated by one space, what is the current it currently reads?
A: 0.1 mA
